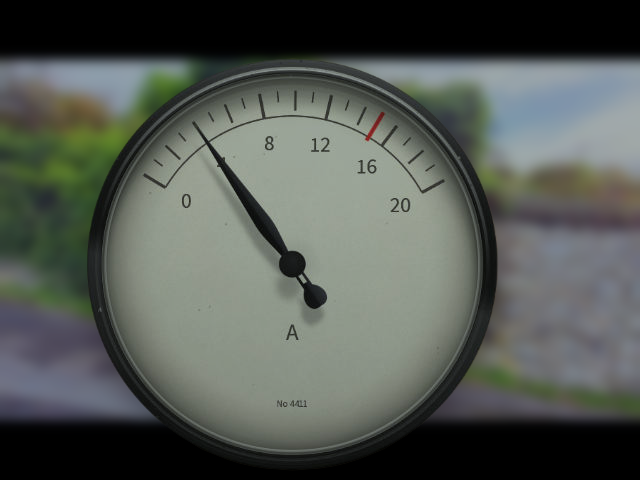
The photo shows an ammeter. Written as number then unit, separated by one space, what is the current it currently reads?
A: 4 A
